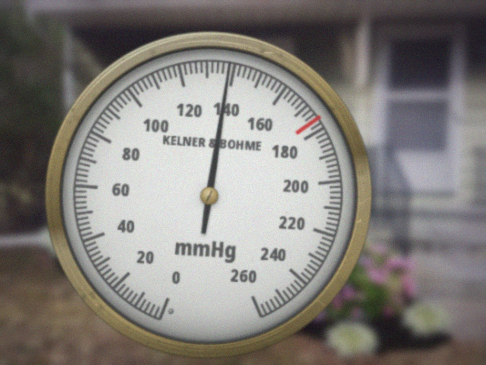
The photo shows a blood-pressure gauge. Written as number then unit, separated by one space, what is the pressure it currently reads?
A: 138 mmHg
